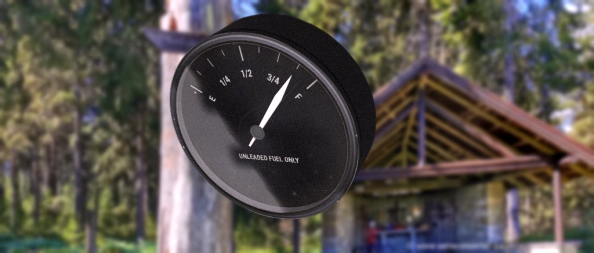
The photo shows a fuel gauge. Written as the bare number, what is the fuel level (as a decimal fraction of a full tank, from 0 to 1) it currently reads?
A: 0.875
